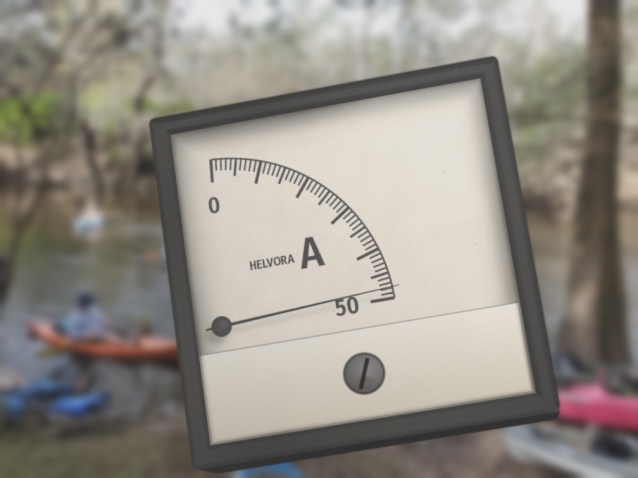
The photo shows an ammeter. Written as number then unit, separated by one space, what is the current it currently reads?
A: 48 A
